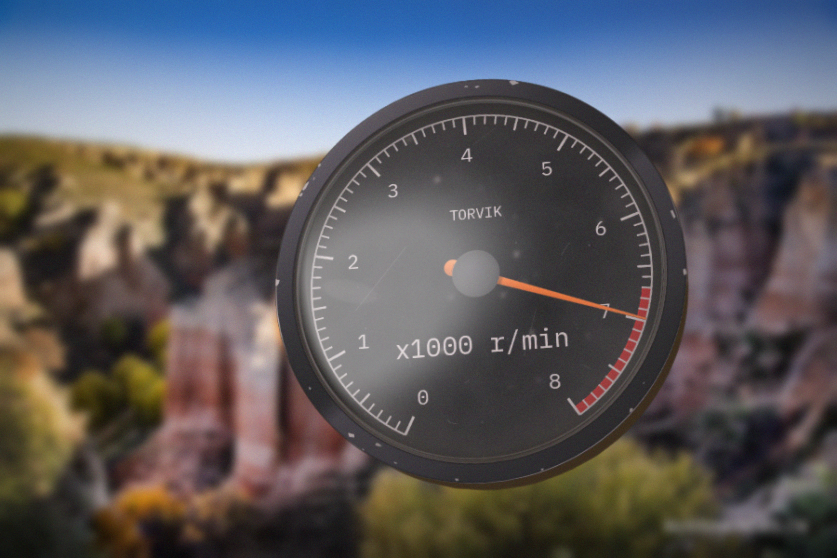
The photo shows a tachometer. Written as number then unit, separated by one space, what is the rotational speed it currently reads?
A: 7000 rpm
